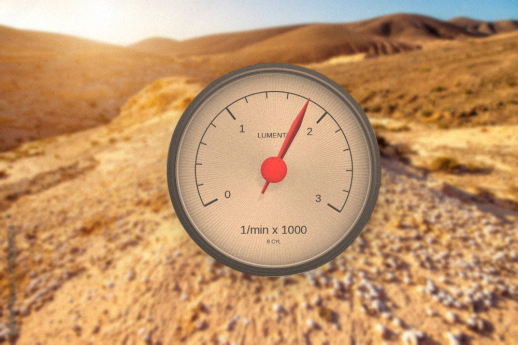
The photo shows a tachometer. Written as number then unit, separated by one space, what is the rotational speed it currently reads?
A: 1800 rpm
